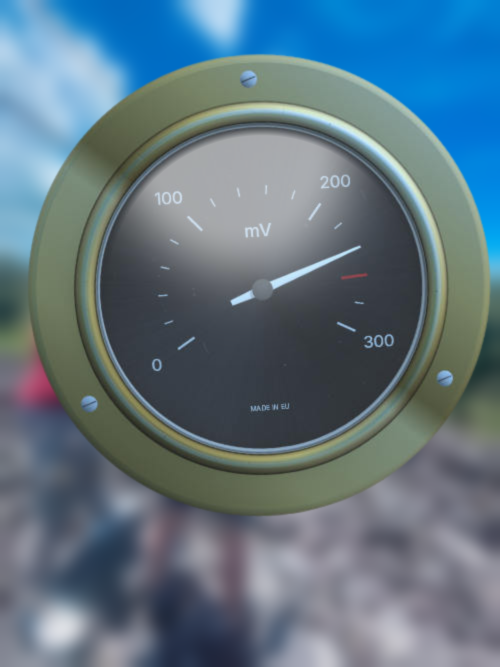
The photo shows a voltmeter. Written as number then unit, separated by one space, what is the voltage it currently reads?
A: 240 mV
